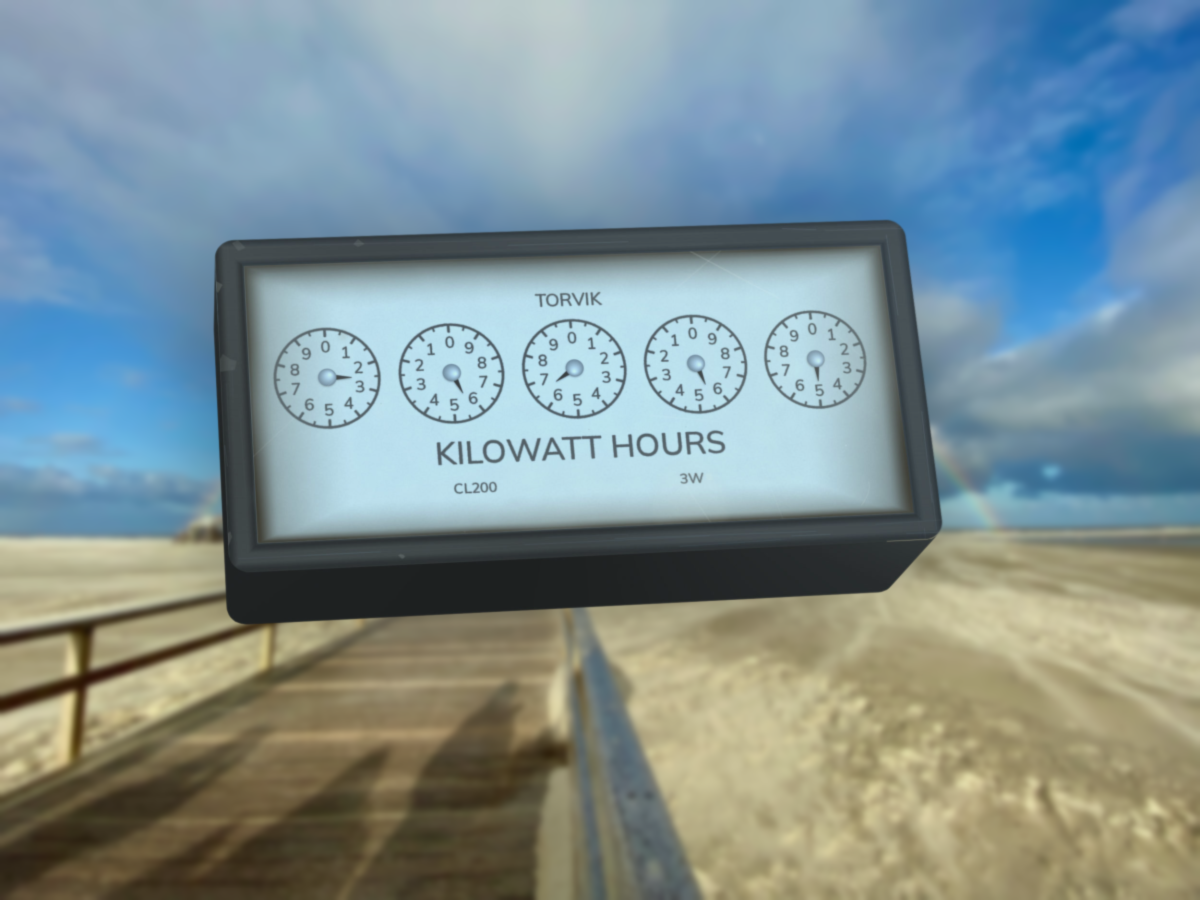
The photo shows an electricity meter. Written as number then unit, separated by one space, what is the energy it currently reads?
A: 25655 kWh
